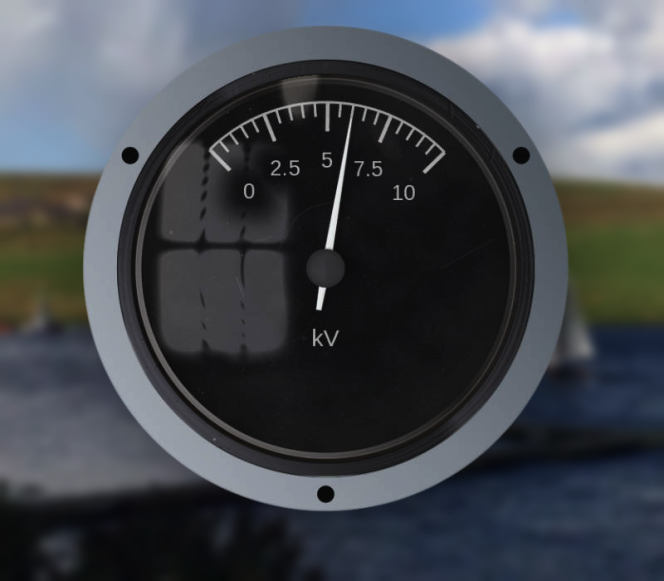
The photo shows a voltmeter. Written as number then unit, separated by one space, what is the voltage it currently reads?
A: 6 kV
